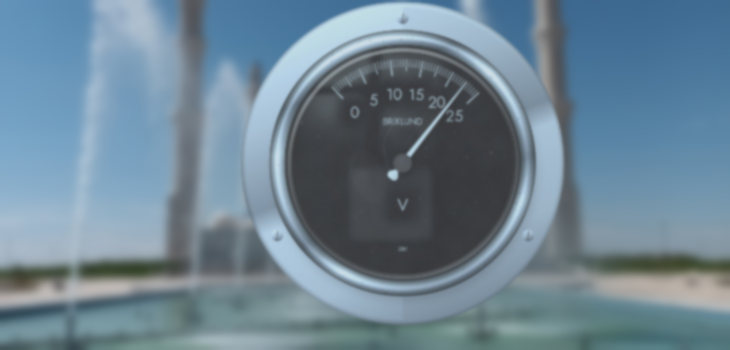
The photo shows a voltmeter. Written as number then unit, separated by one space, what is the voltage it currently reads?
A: 22.5 V
